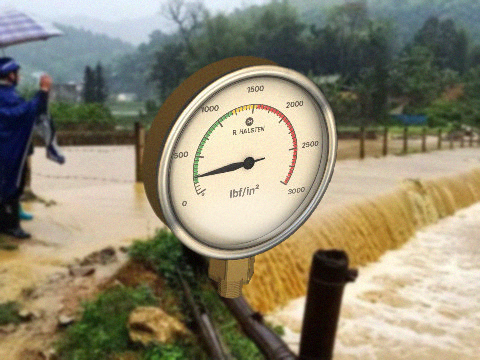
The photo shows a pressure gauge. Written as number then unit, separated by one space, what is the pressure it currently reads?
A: 250 psi
